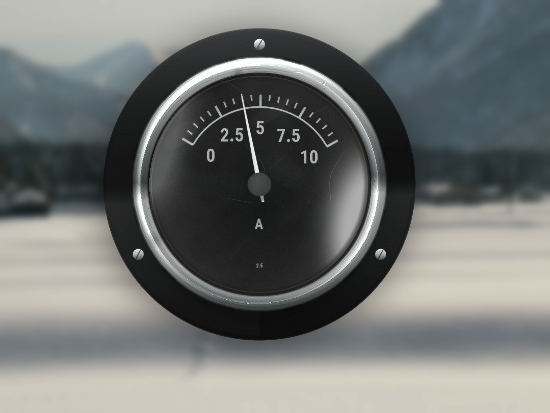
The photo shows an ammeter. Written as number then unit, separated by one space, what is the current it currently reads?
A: 4 A
